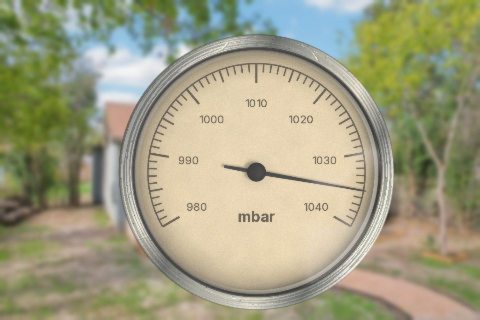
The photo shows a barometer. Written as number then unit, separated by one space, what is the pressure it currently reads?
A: 1035 mbar
